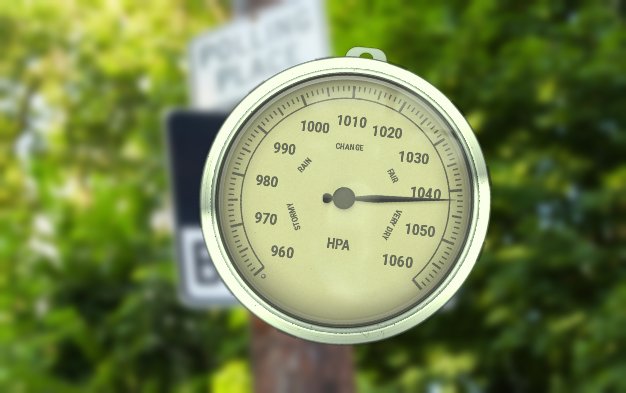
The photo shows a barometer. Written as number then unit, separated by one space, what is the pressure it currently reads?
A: 1042 hPa
